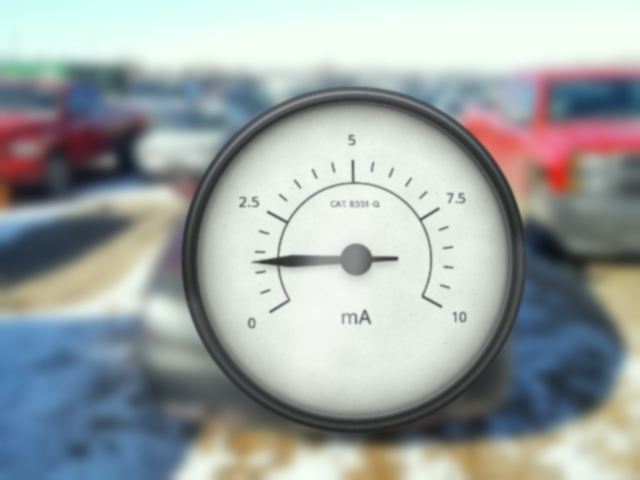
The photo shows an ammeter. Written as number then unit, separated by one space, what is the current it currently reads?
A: 1.25 mA
